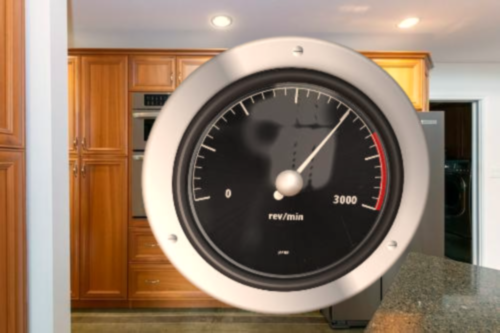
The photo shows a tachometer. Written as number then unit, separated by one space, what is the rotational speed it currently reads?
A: 2000 rpm
